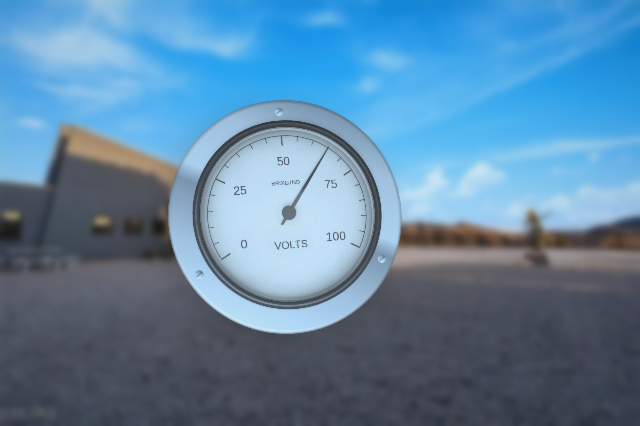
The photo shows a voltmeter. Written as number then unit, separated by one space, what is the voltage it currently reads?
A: 65 V
